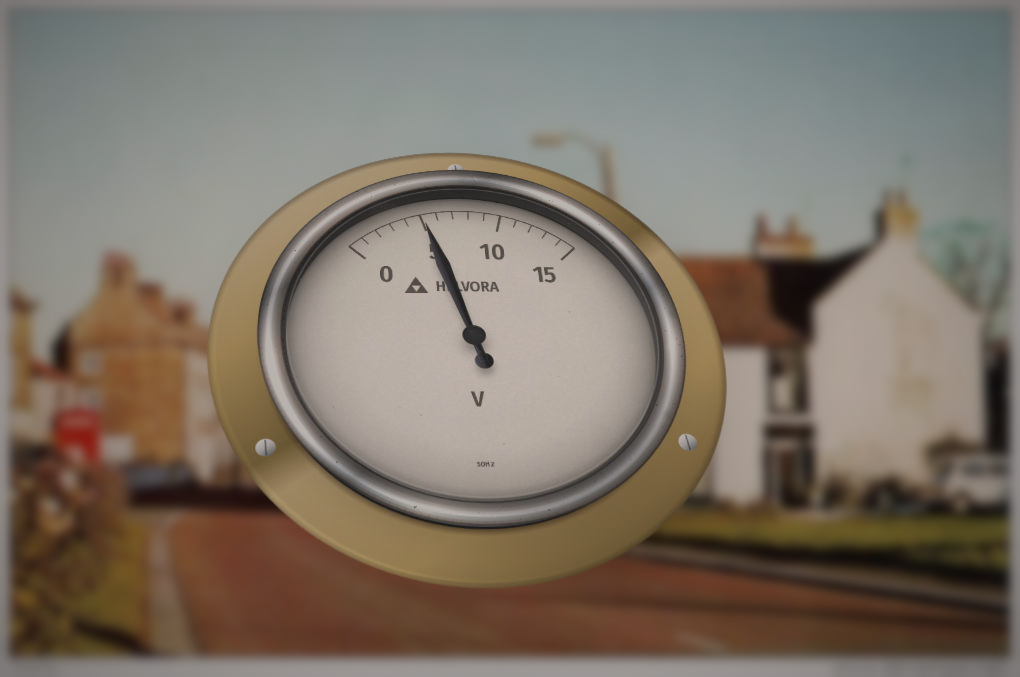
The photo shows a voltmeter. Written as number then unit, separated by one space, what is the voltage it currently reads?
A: 5 V
